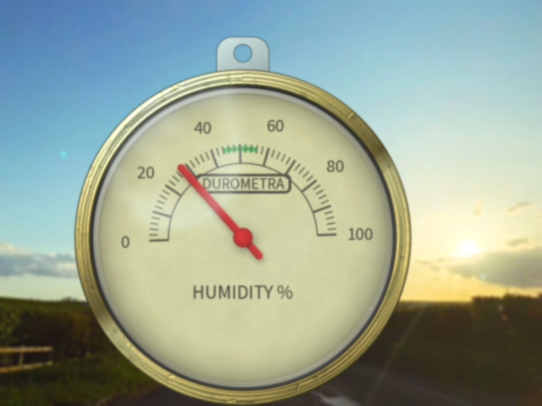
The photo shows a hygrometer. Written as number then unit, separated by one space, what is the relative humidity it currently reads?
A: 28 %
